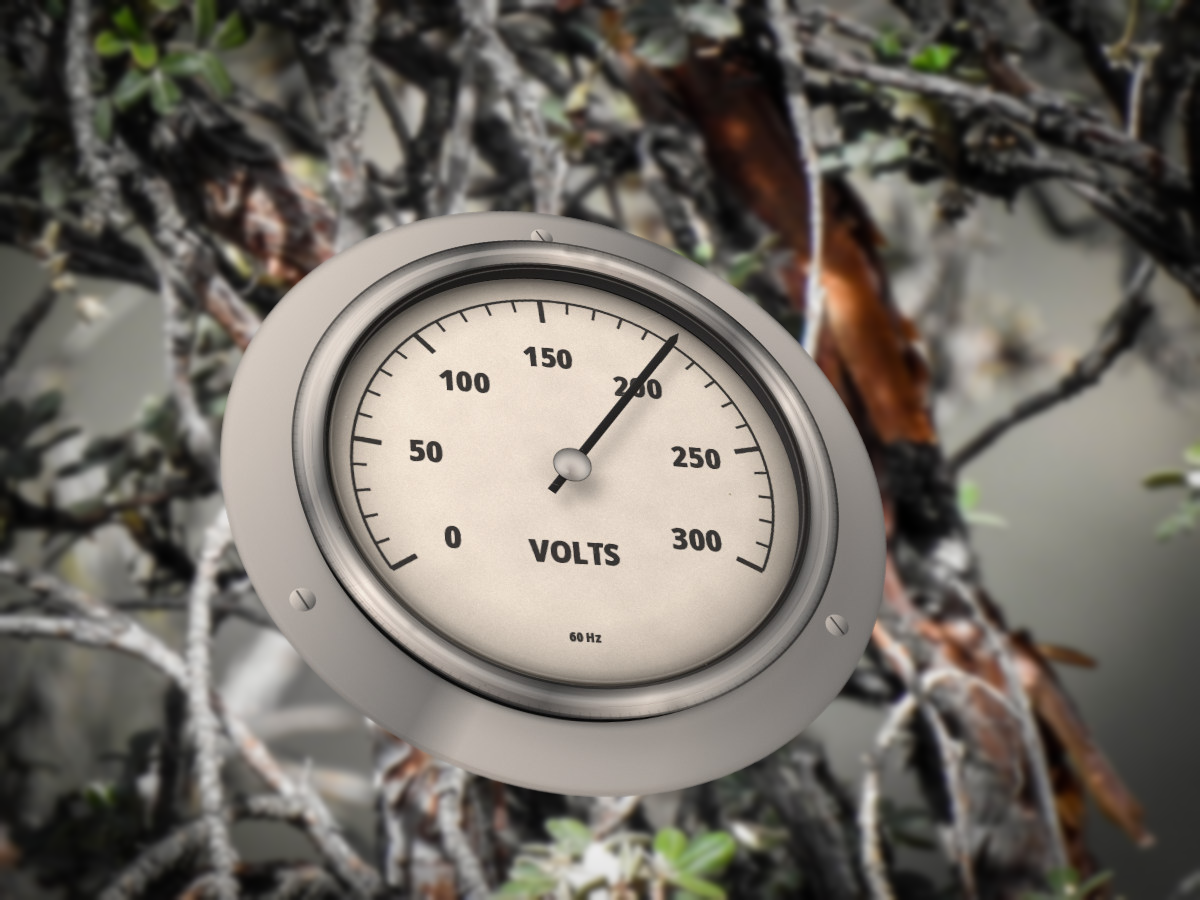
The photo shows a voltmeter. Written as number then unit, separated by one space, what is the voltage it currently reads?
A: 200 V
